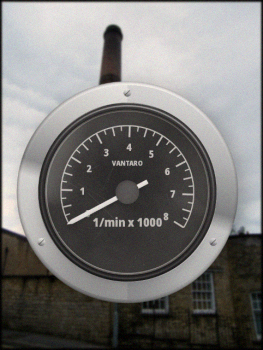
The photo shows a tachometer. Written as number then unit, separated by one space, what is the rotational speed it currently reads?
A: 0 rpm
